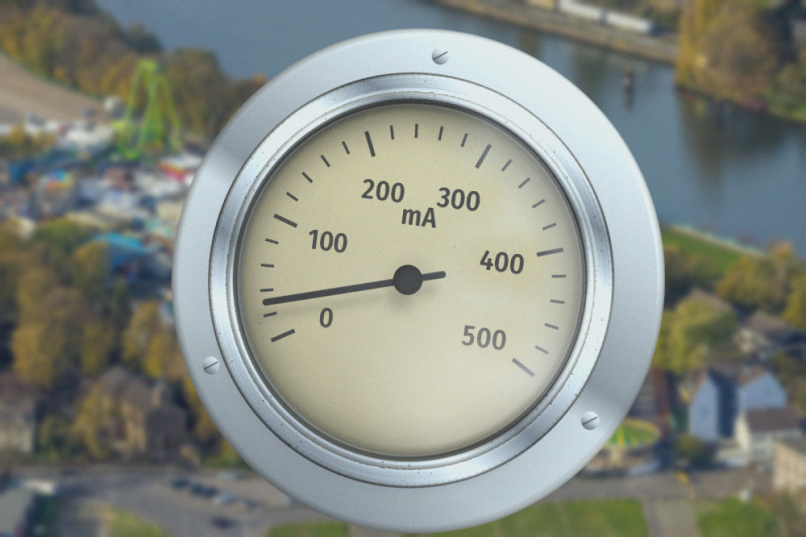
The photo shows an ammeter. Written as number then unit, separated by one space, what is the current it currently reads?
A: 30 mA
